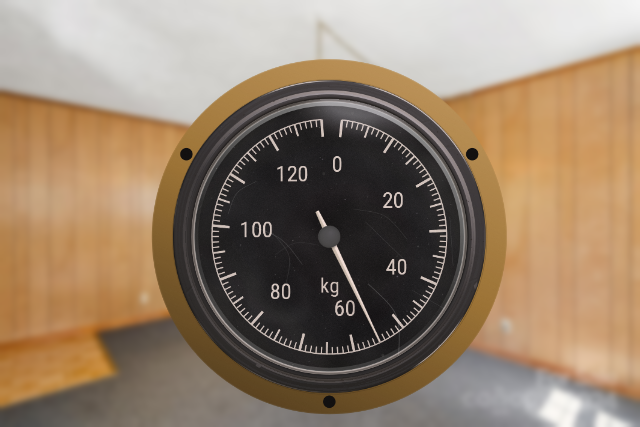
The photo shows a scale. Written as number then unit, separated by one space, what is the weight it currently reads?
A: 55 kg
